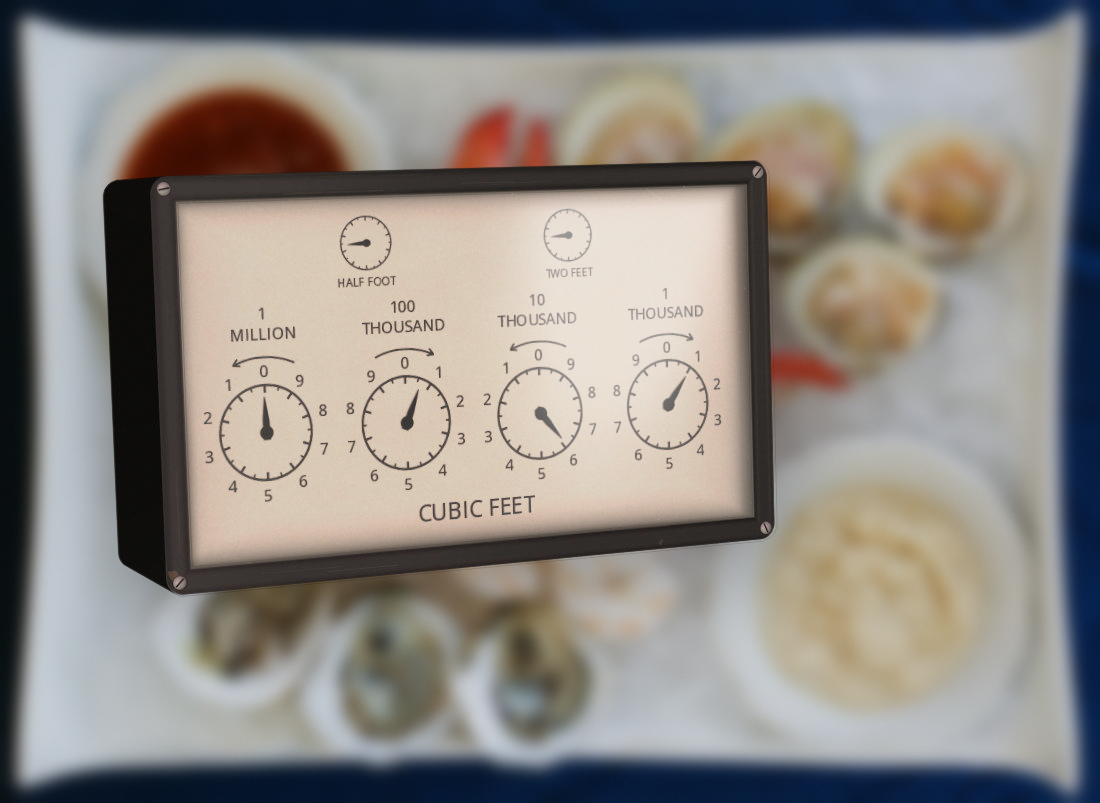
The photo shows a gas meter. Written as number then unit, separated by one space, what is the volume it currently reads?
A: 6100 ft³
